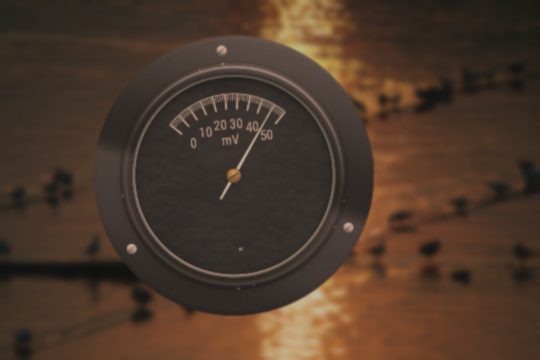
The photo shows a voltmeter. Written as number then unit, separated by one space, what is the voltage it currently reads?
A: 45 mV
